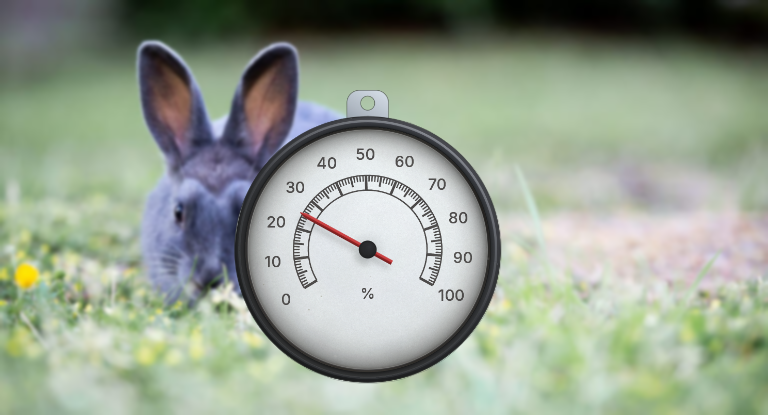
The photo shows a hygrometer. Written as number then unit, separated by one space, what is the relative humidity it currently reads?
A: 25 %
